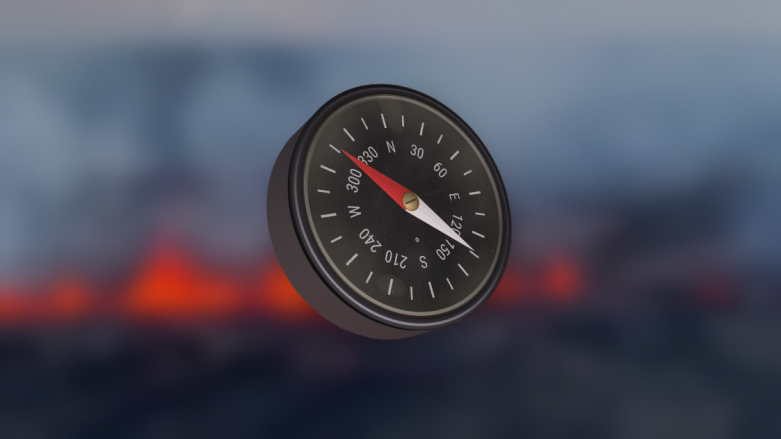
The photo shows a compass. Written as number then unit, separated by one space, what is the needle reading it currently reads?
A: 315 °
